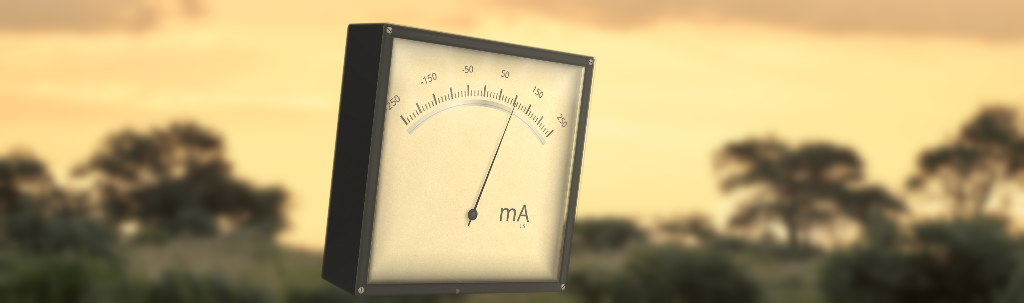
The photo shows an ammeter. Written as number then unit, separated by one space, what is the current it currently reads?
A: 100 mA
